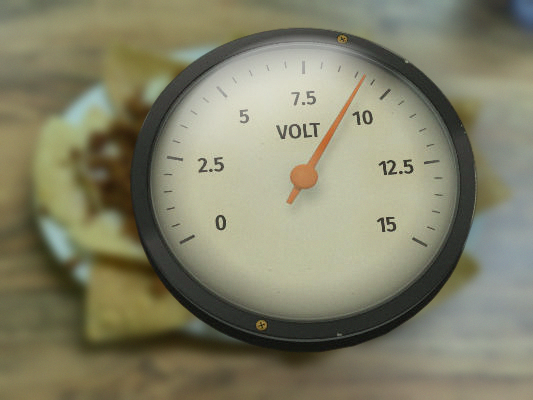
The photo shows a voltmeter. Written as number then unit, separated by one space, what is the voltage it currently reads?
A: 9.25 V
